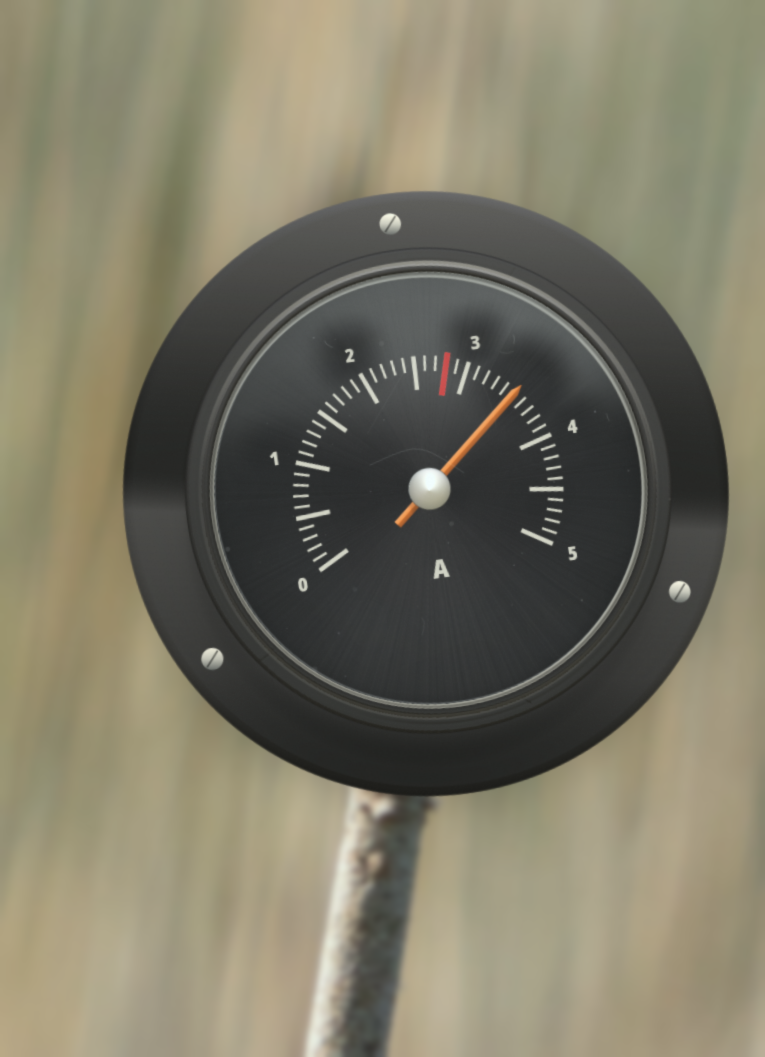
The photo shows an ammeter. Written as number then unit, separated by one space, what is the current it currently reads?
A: 3.5 A
